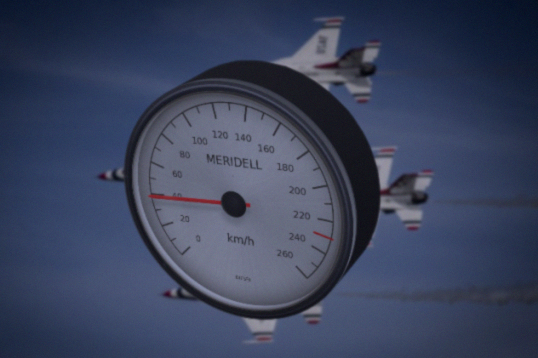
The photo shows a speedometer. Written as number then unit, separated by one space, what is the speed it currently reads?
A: 40 km/h
